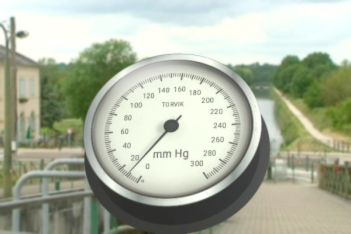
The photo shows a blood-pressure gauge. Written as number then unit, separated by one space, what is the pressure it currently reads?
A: 10 mmHg
